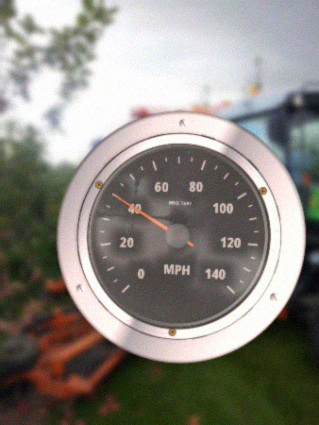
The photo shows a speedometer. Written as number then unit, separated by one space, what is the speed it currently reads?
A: 40 mph
